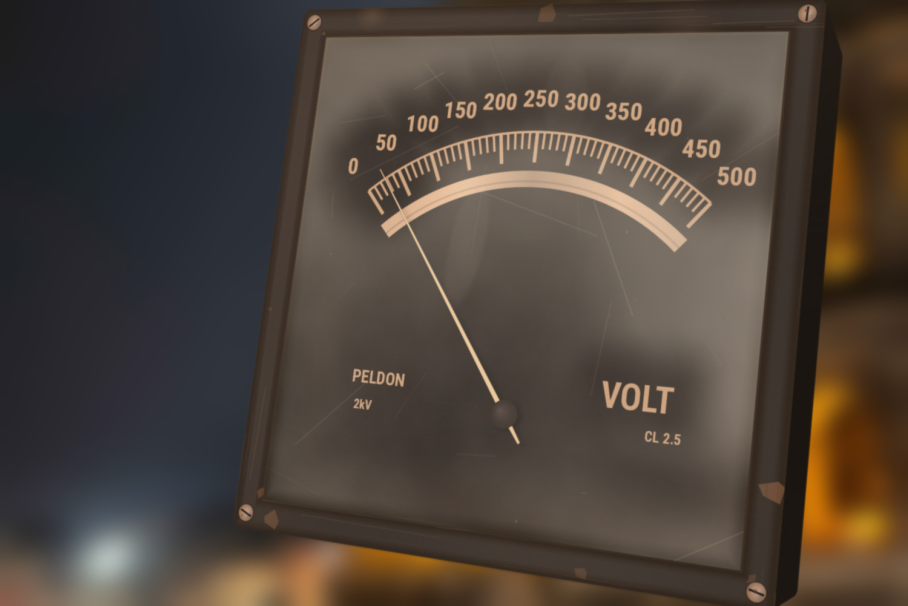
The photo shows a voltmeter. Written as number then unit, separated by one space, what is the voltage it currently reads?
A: 30 V
